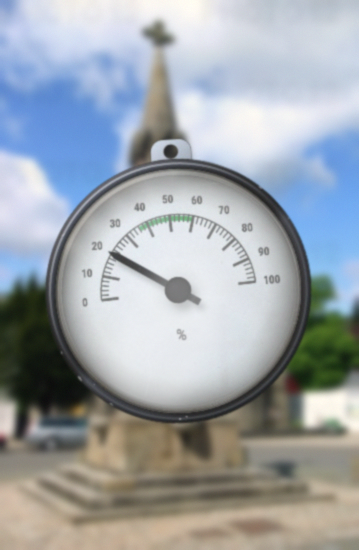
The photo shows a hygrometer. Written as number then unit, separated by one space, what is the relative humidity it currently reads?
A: 20 %
